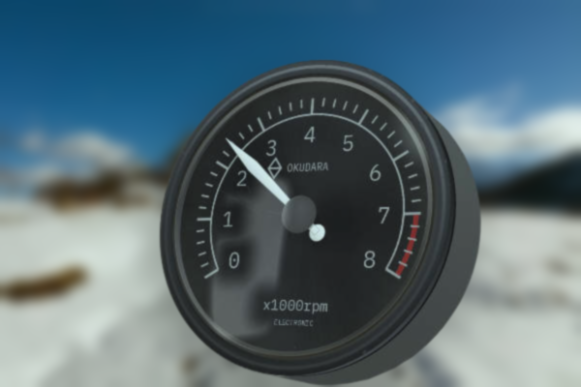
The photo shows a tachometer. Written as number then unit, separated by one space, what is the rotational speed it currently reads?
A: 2400 rpm
